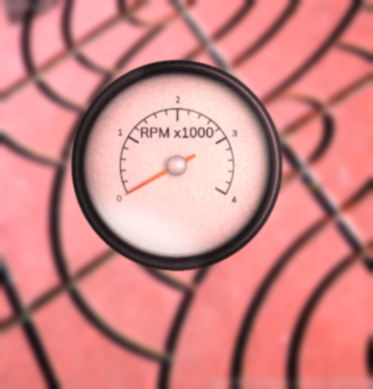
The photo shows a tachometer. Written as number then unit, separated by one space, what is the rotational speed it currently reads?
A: 0 rpm
